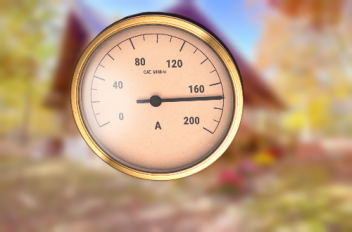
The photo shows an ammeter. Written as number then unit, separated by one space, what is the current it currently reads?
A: 170 A
